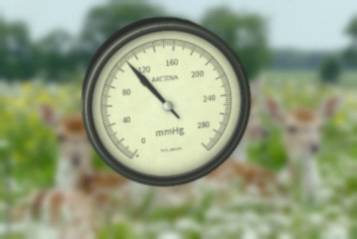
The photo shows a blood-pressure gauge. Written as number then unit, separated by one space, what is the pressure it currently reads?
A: 110 mmHg
